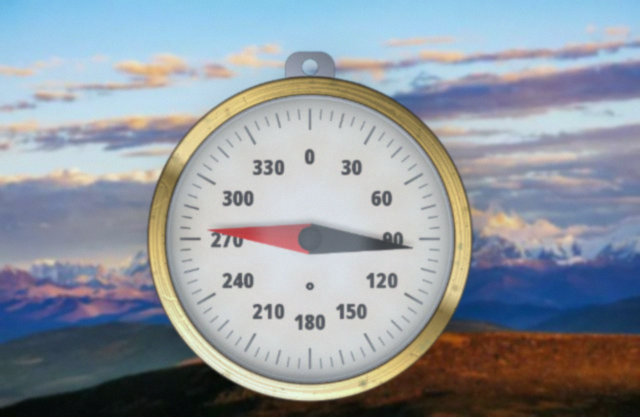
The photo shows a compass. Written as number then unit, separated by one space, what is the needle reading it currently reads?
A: 275 °
